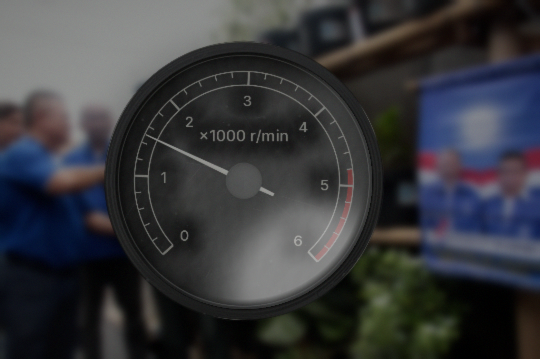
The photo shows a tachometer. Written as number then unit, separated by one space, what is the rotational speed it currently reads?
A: 1500 rpm
